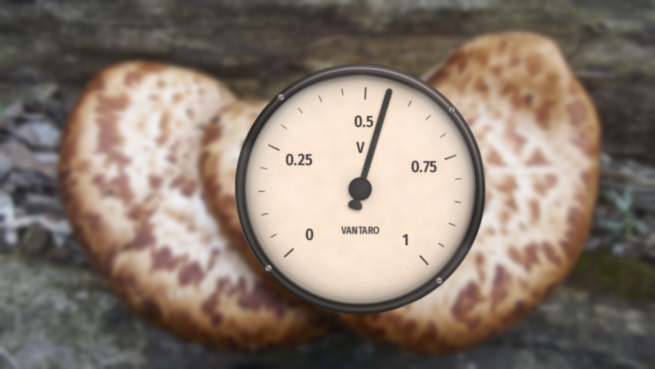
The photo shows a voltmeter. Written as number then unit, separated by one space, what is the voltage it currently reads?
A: 0.55 V
